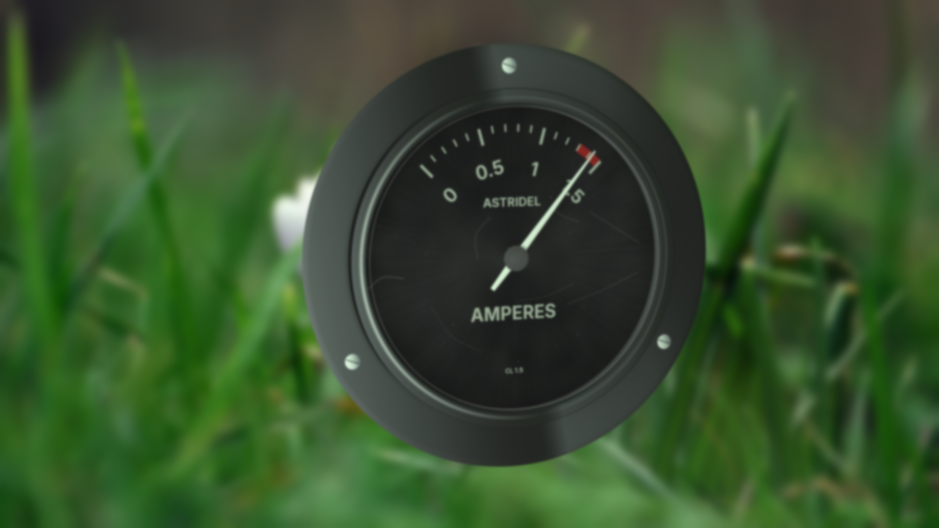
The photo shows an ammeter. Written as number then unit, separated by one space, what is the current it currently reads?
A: 1.4 A
